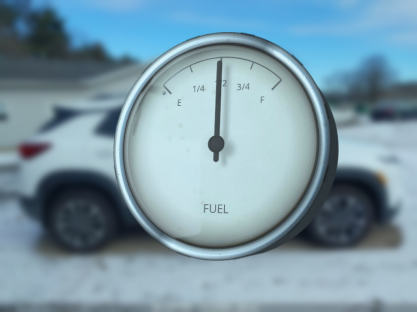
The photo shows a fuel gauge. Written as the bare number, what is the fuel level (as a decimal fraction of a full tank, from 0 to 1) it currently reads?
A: 0.5
